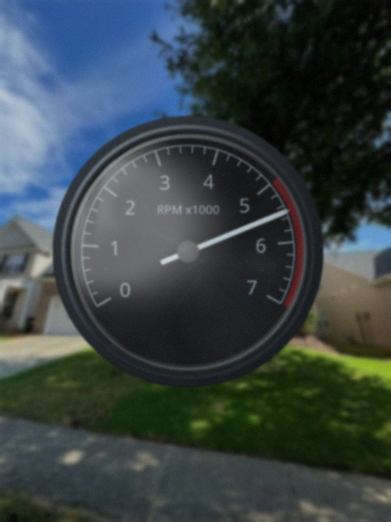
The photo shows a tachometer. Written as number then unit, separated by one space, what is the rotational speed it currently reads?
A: 5500 rpm
